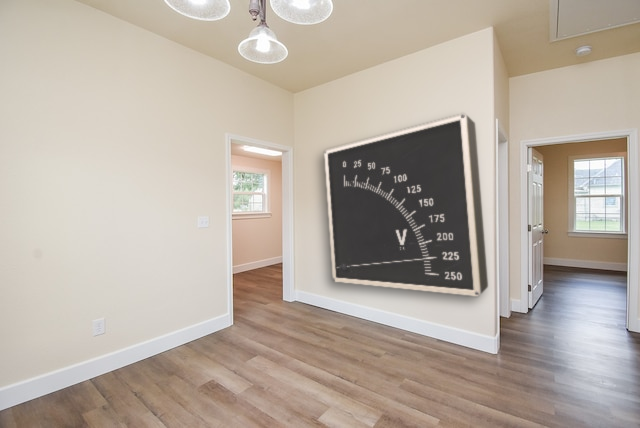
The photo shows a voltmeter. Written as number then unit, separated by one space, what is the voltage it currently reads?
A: 225 V
